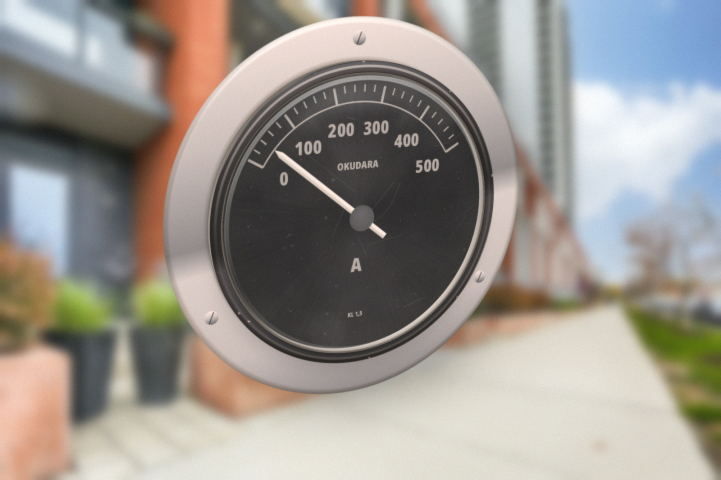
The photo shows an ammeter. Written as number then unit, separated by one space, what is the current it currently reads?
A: 40 A
